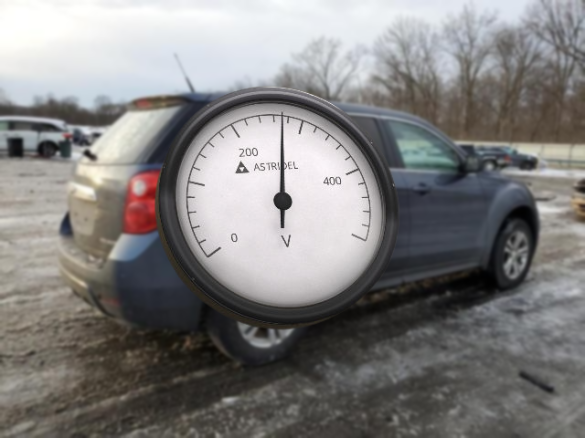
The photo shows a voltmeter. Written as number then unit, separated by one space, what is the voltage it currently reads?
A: 270 V
